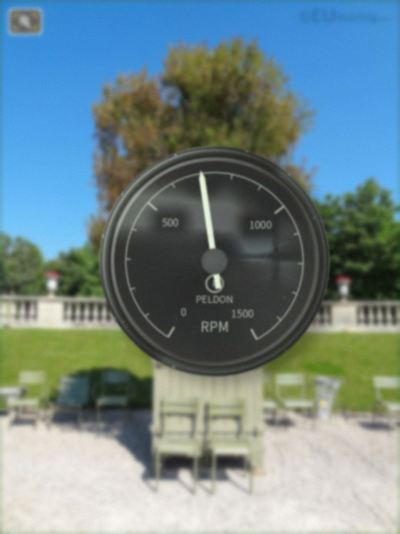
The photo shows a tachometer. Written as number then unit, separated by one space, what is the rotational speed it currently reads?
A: 700 rpm
